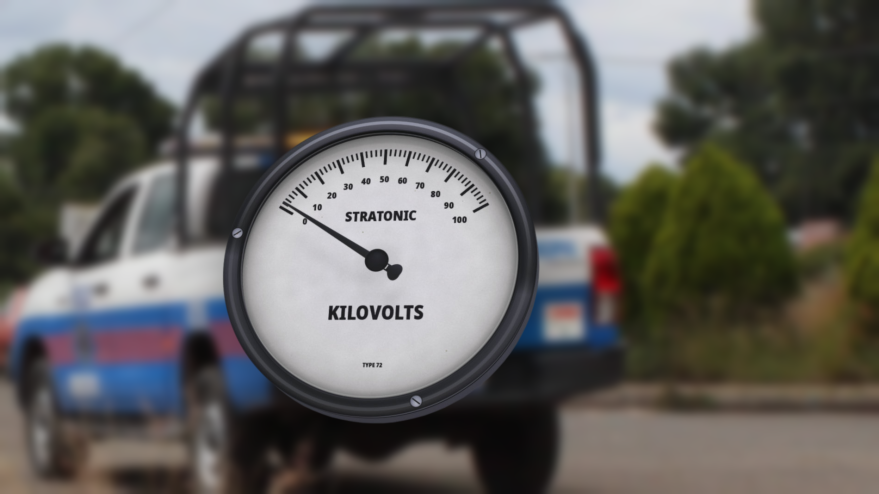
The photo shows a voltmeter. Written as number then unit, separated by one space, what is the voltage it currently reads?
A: 2 kV
